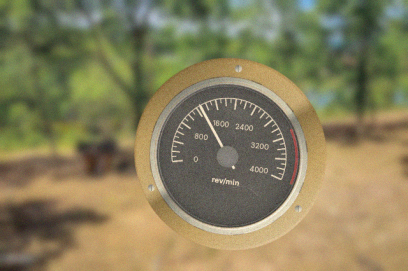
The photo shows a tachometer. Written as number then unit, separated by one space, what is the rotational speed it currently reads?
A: 1300 rpm
